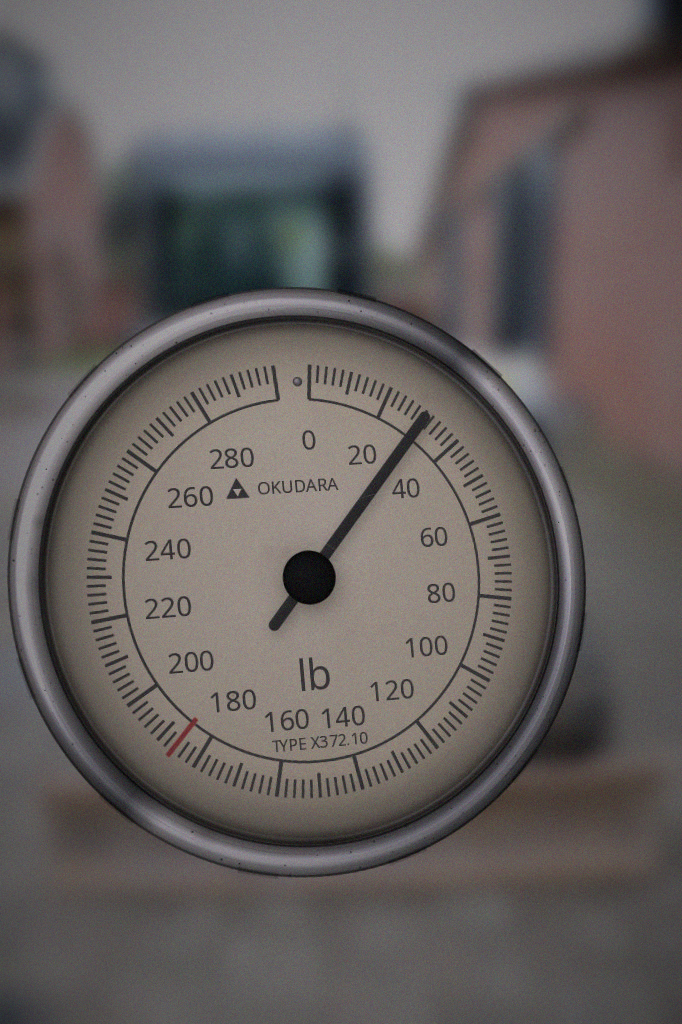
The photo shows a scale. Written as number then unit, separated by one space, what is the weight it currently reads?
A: 30 lb
